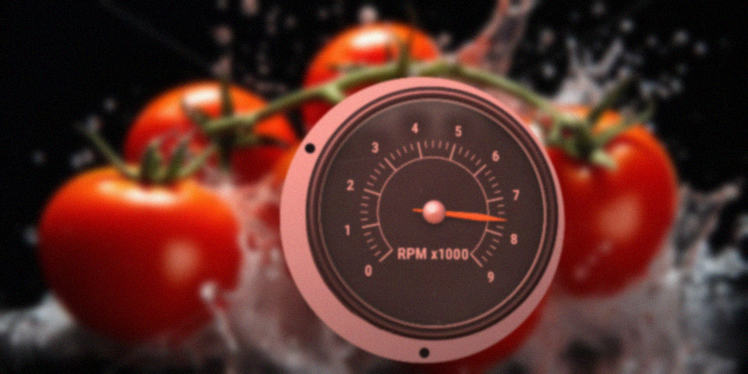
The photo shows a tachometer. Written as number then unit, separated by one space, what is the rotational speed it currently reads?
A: 7600 rpm
